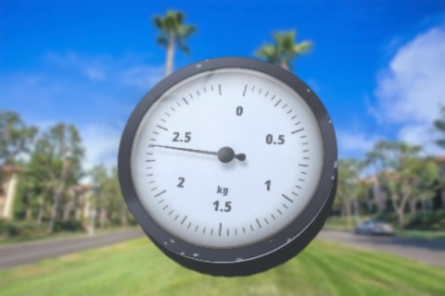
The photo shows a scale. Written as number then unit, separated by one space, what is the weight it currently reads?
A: 2.35 kg
